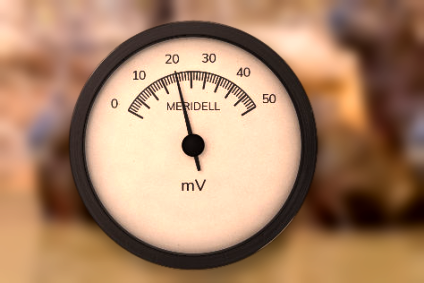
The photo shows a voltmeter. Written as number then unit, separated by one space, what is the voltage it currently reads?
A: 20 mV
